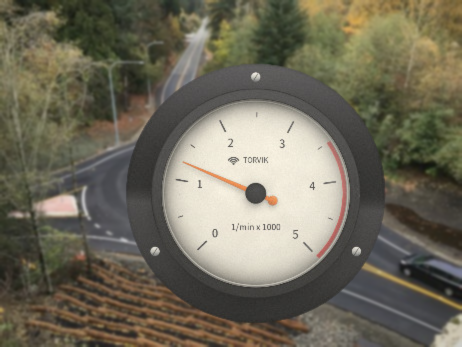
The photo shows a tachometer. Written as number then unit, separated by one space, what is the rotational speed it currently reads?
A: 1250 rpm
